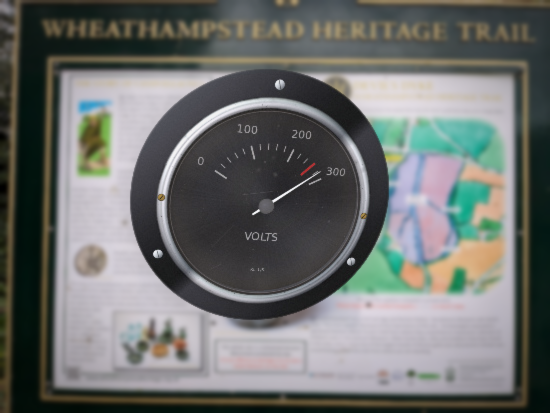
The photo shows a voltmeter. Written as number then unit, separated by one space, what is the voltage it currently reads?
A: 280 V
